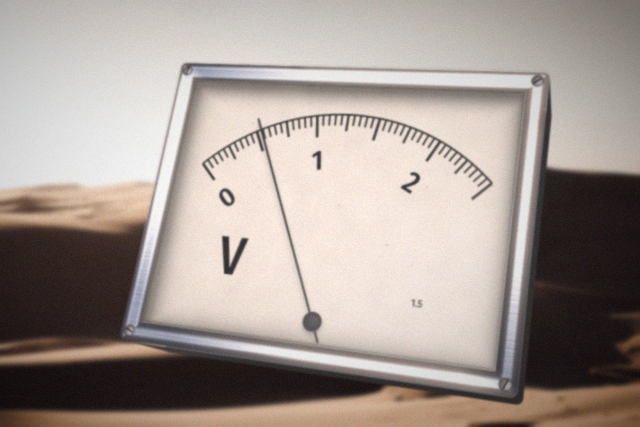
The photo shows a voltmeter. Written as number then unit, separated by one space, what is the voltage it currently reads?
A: 0.55 V
